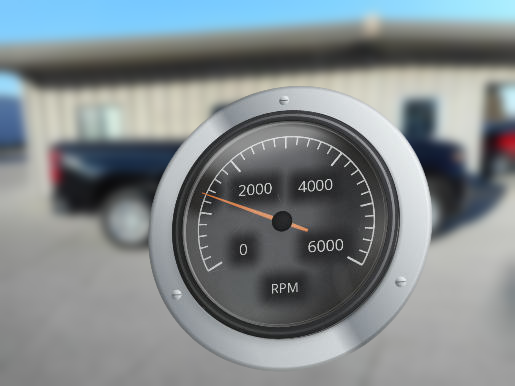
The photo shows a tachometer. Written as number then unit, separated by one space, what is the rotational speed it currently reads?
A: 1300 rpm
